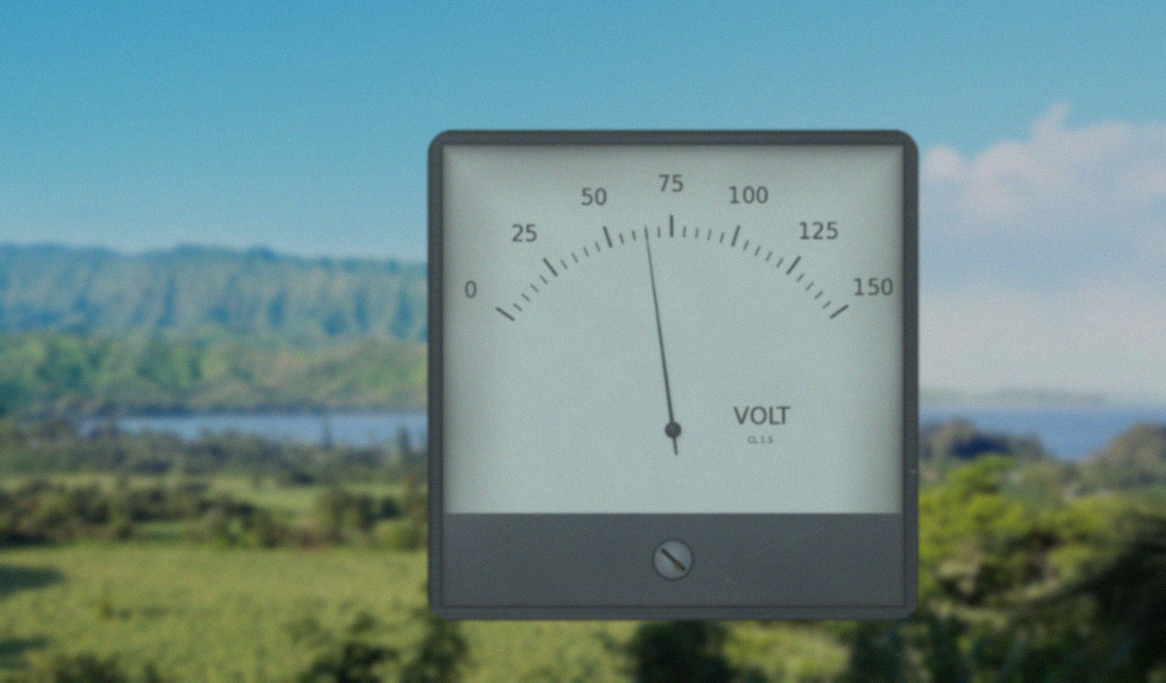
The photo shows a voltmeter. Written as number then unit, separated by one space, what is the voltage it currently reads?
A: 65 V
